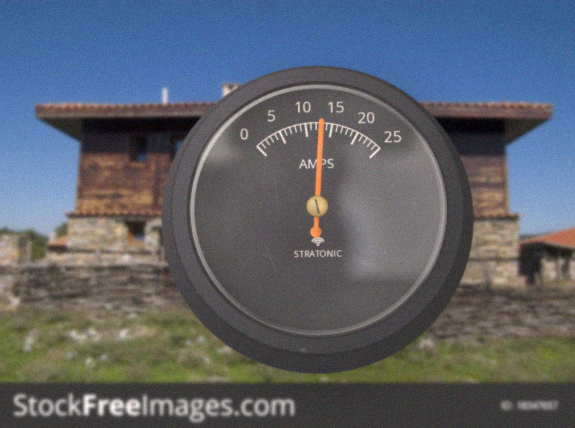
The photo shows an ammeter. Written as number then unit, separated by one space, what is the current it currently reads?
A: 13 A
